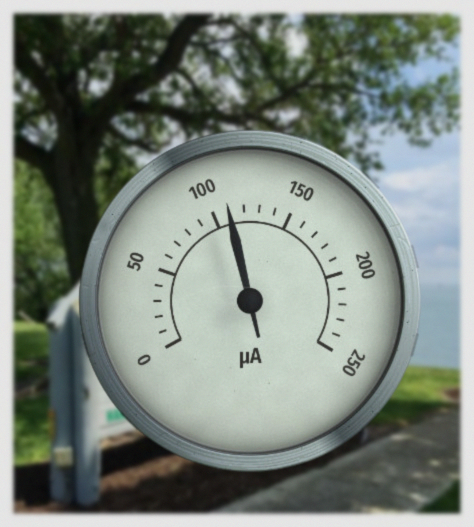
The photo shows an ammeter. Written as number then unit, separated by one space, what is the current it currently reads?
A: 110 µA
